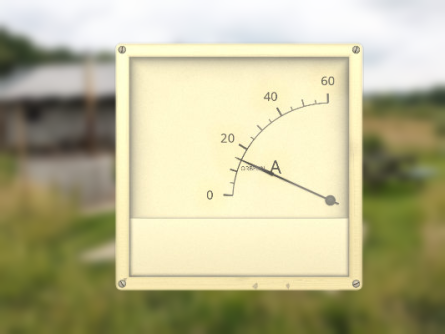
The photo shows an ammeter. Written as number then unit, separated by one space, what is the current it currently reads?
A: 15 A
